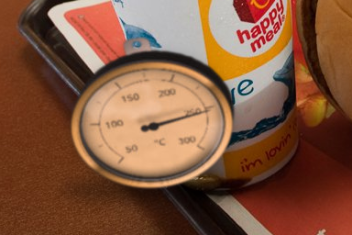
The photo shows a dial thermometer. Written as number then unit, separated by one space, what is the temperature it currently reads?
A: 250 °C
